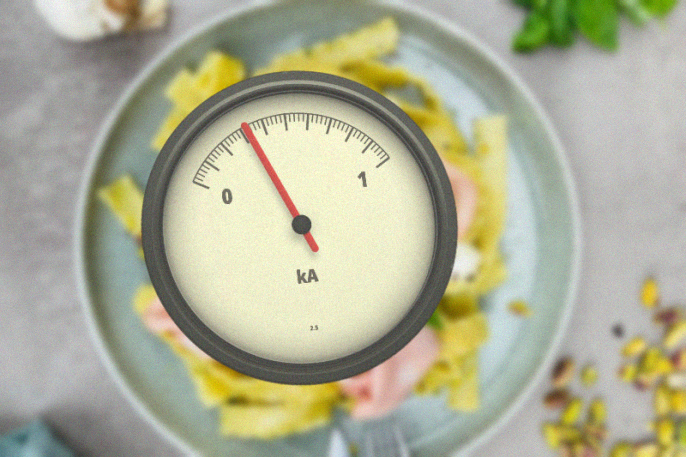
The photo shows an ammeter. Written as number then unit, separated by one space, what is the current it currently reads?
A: 0.32 kA
